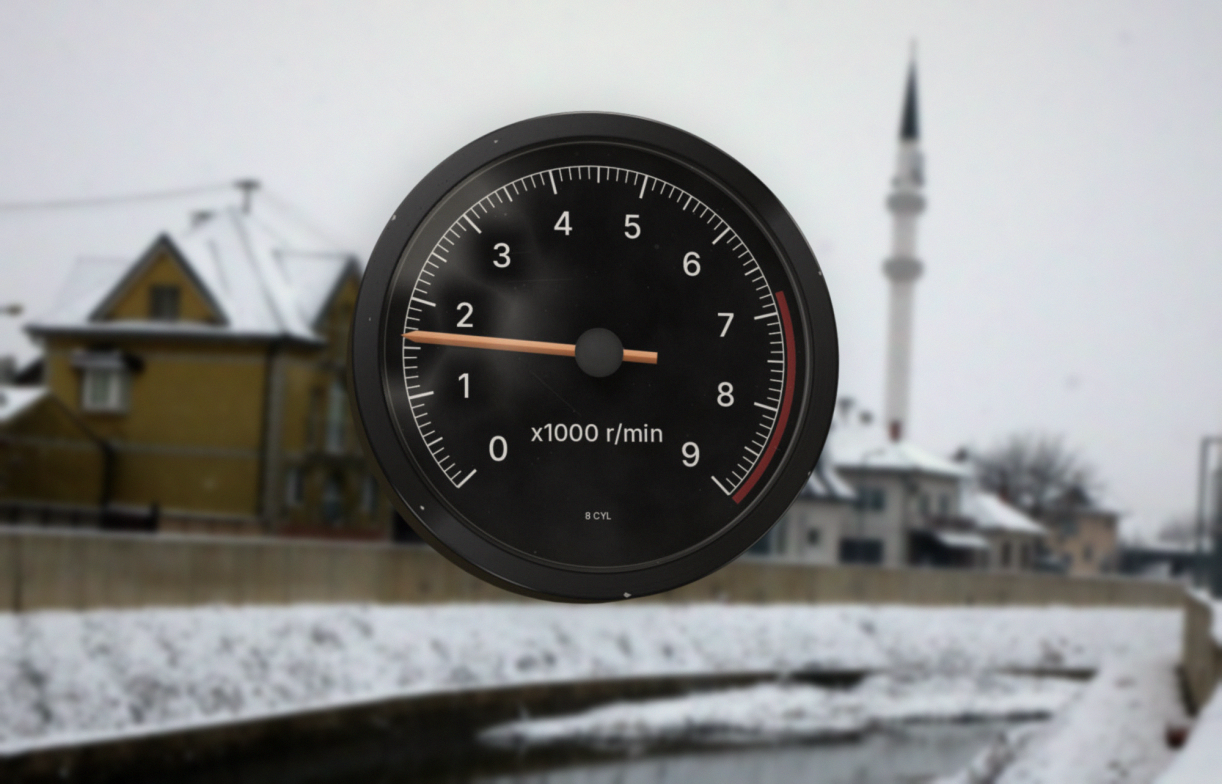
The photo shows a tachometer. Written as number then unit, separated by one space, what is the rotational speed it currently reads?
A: 1600 rpm
